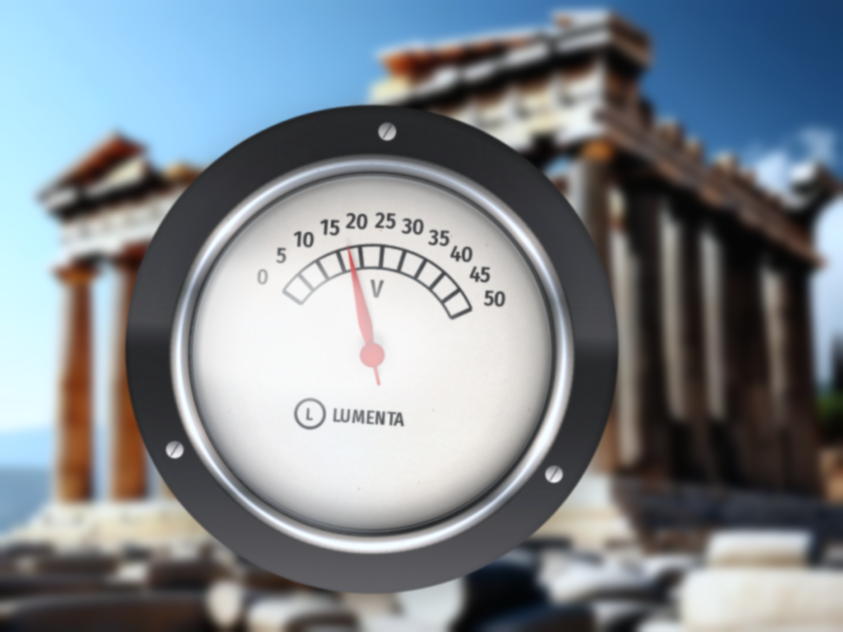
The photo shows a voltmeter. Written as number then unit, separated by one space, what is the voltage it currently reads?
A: 17.5 V
